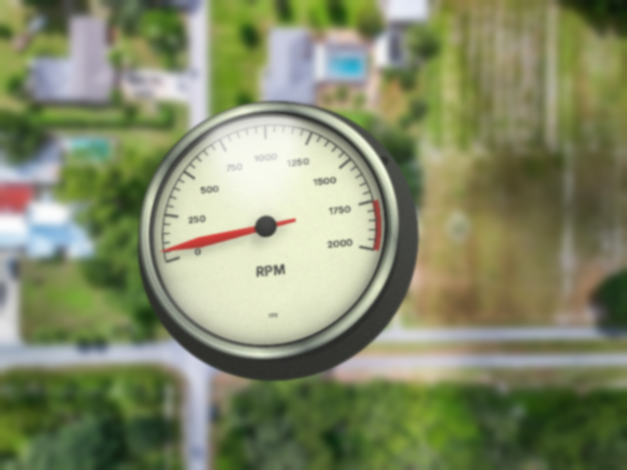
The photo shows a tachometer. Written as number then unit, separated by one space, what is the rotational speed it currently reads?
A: 50 rpm
